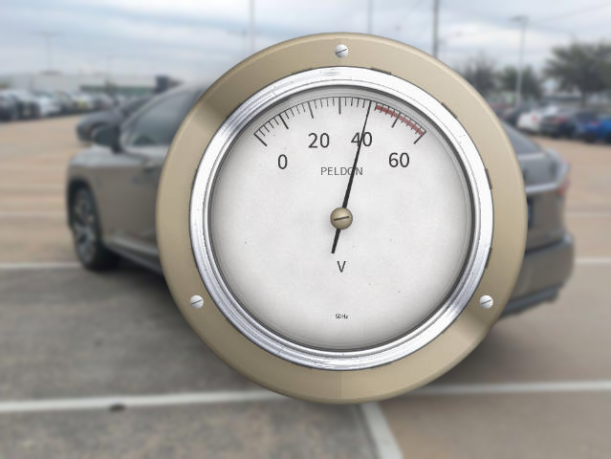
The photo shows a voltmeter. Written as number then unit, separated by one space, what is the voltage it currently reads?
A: 40 V
